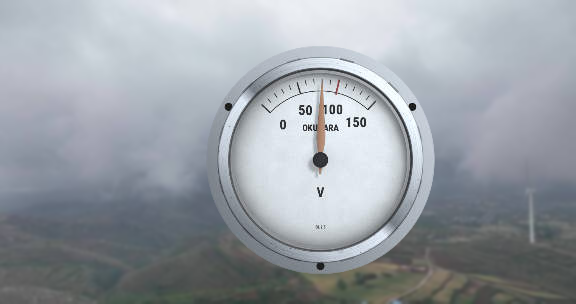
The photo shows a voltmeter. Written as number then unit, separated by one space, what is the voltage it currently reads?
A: 80 V
